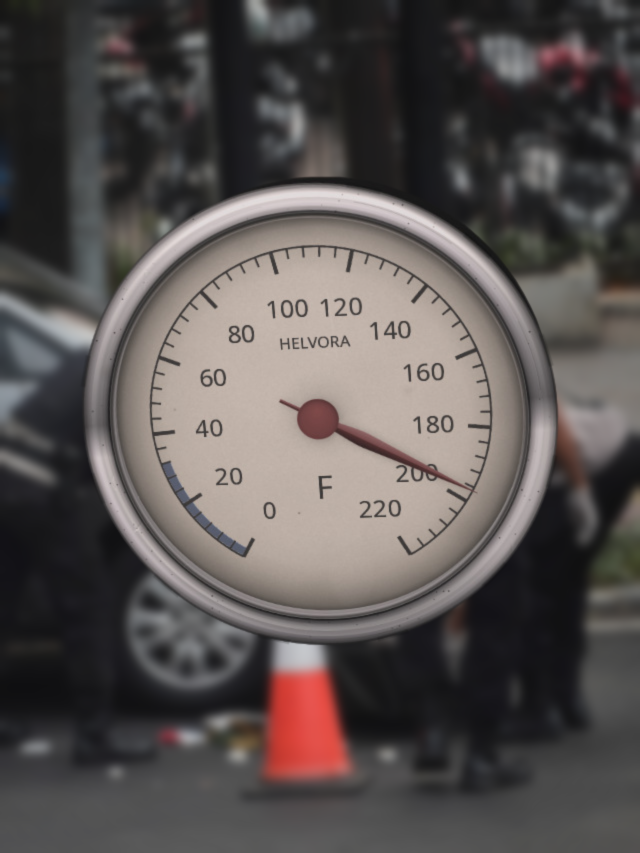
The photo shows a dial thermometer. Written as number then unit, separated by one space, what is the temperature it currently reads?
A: 196 °F
